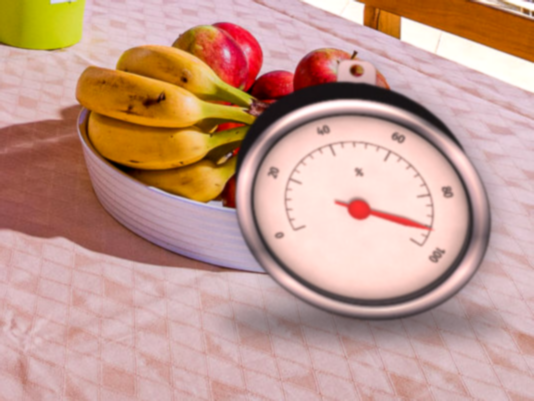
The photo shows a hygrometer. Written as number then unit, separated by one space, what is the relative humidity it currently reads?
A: 92 %
